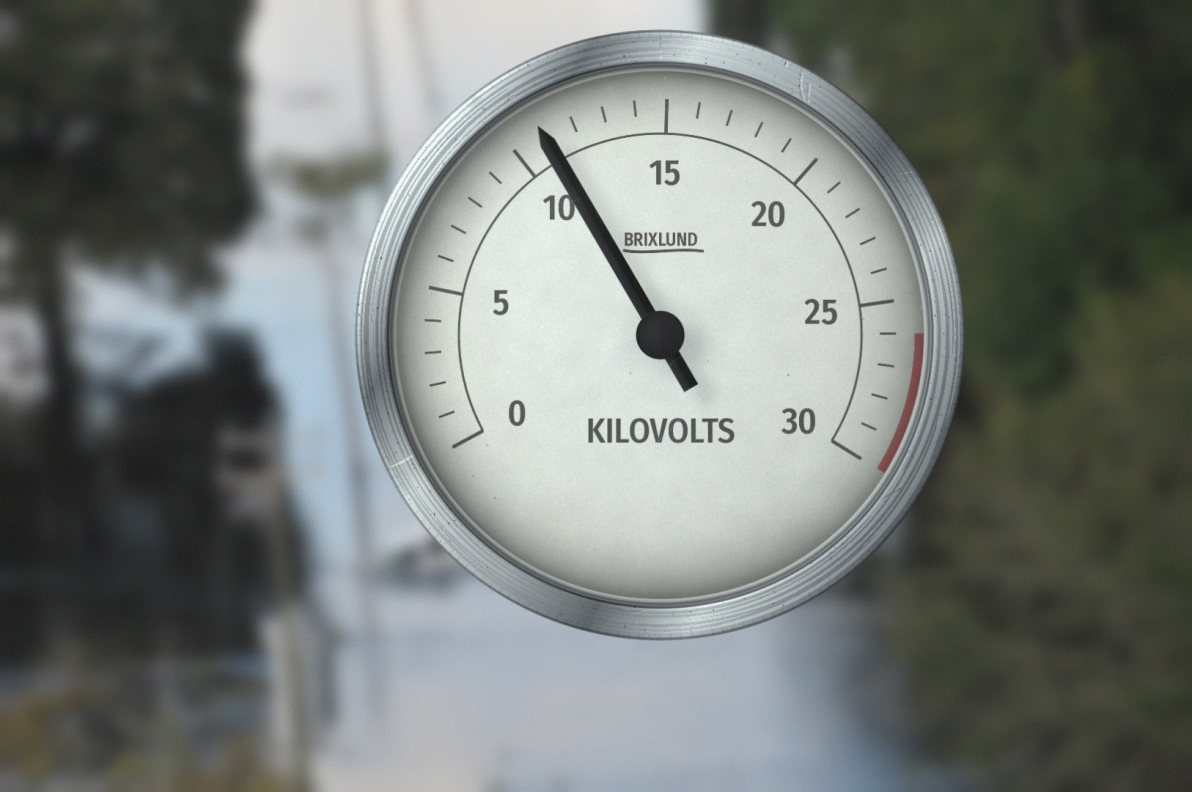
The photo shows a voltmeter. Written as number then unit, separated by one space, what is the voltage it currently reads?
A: 11 kV
